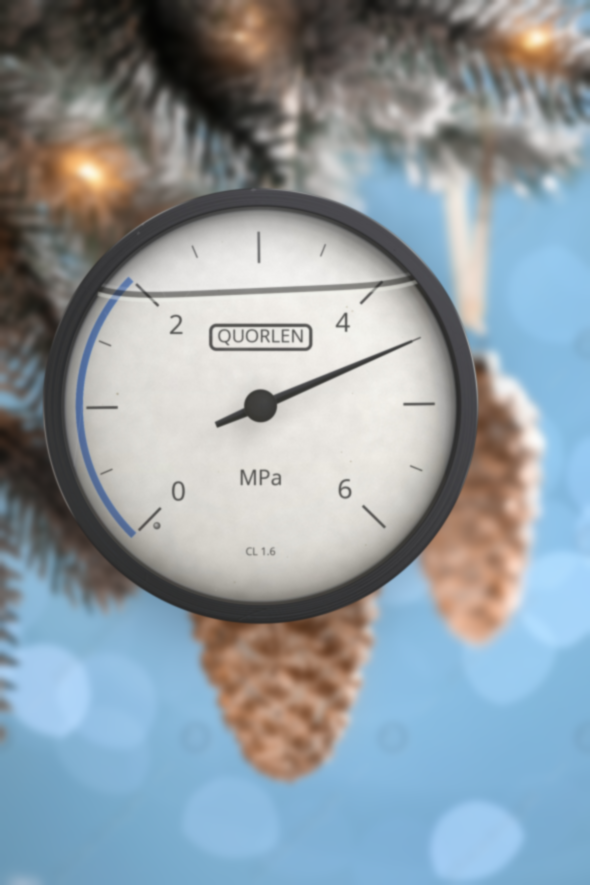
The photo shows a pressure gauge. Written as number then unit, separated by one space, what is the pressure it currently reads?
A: 4.5 MPa
